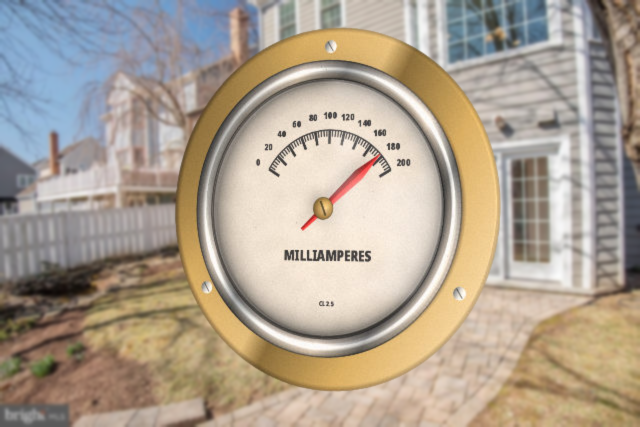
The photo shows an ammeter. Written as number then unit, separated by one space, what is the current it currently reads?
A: 180 mA
